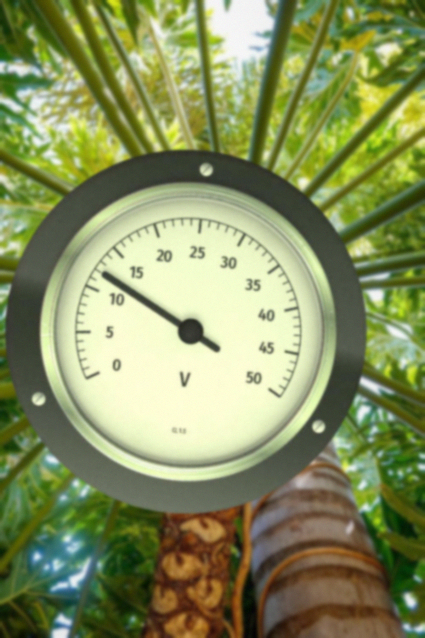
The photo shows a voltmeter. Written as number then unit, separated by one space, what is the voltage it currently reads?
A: 12 V
